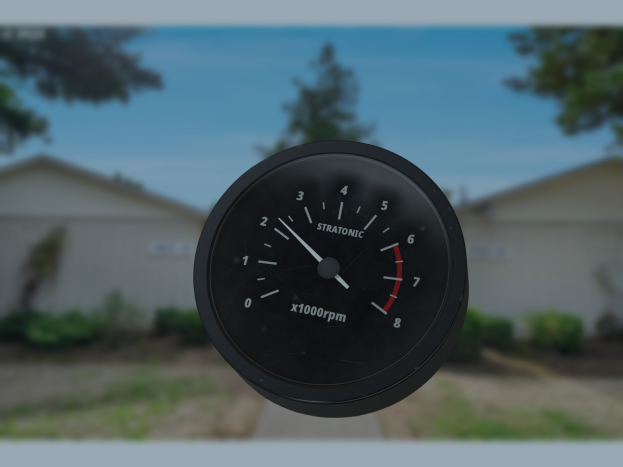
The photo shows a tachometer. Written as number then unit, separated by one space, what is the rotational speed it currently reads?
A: 2250 rpm
